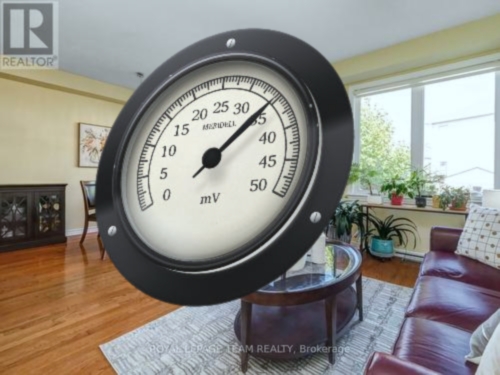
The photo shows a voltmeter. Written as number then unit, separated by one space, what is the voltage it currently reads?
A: 35 mV
